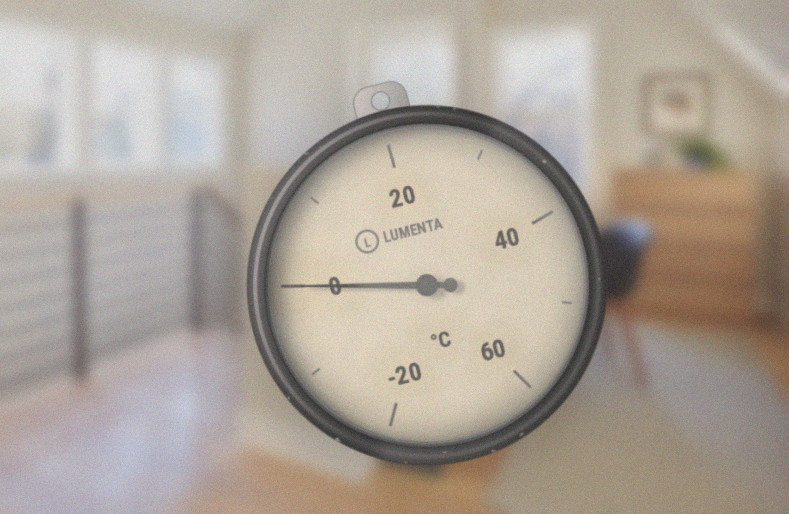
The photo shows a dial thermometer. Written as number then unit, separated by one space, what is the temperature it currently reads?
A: 0 °C
